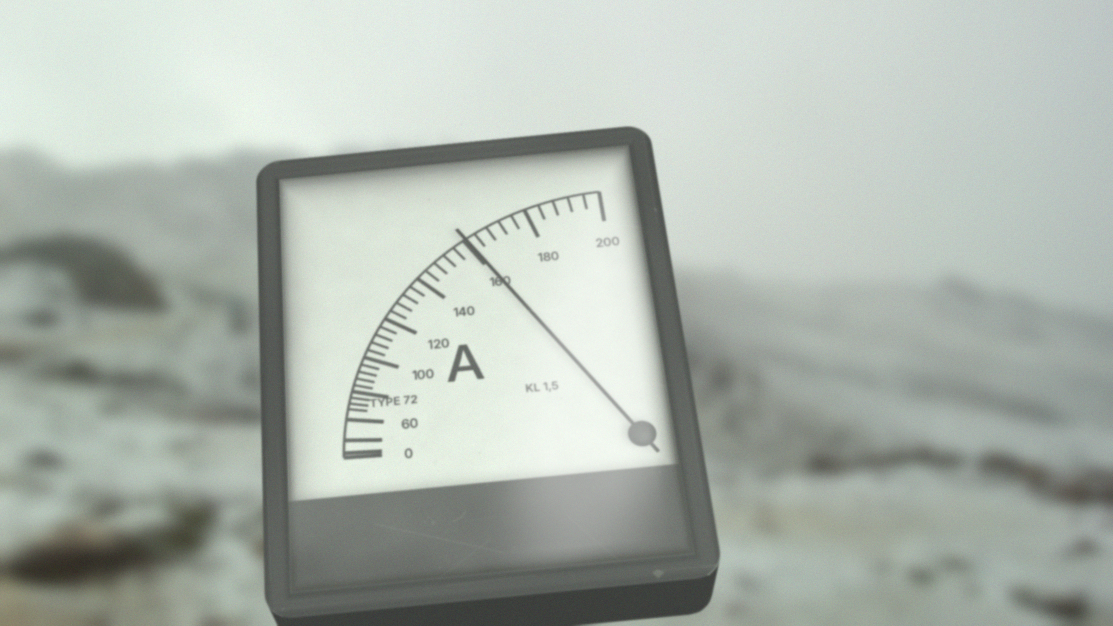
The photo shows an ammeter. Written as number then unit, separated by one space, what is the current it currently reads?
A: 160 A
